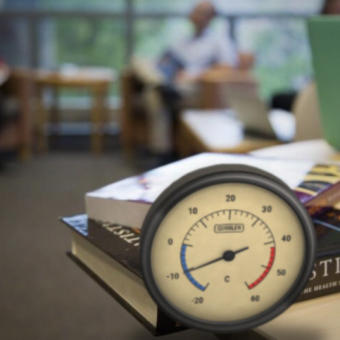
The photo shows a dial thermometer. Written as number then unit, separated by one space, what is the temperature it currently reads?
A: -10 °C
